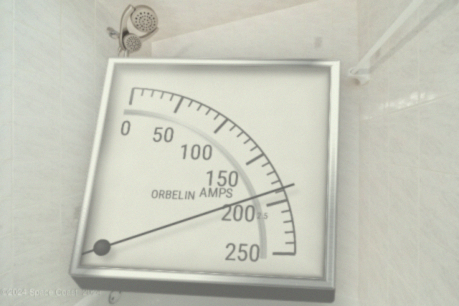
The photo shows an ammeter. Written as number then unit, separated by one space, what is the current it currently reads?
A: 190 A
